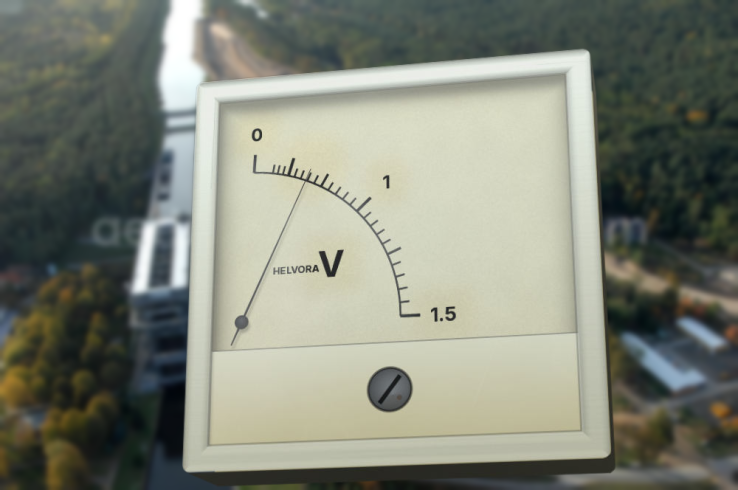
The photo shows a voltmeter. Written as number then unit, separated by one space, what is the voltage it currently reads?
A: 0.65 V
